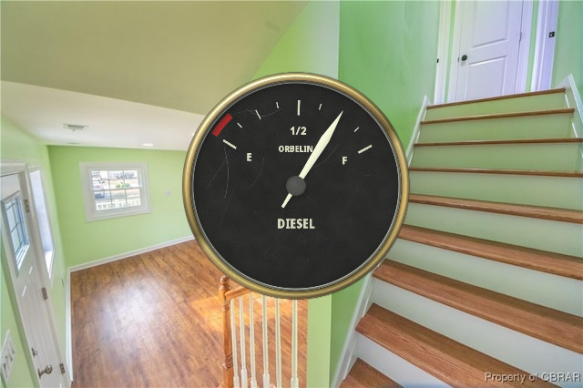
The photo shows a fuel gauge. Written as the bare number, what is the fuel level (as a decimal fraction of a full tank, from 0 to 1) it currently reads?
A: 0.75
